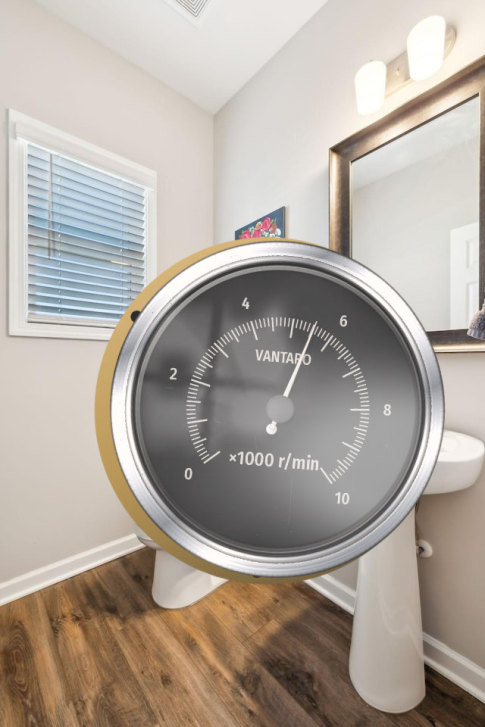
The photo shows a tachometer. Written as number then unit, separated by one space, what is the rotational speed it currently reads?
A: 5500 rpm
